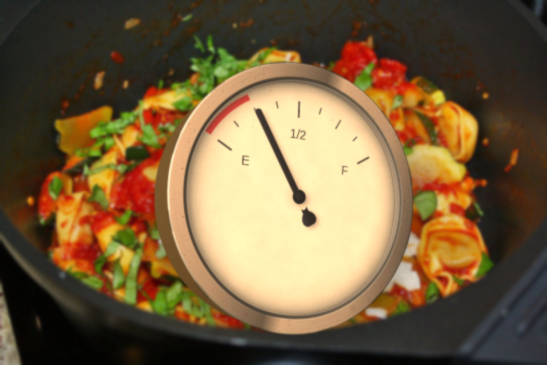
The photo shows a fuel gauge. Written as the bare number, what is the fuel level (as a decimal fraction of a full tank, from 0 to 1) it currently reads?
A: 0.25
